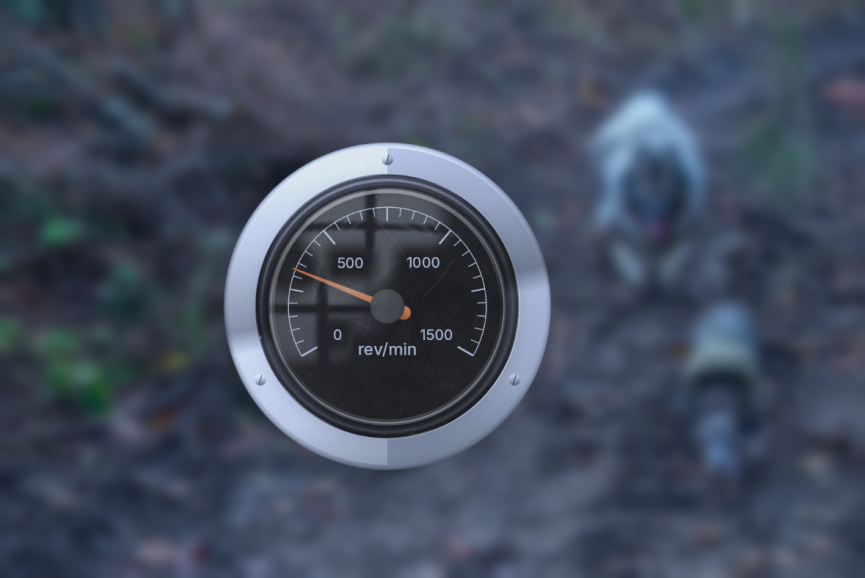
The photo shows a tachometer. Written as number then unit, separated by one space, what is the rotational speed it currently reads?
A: 325 rpm
